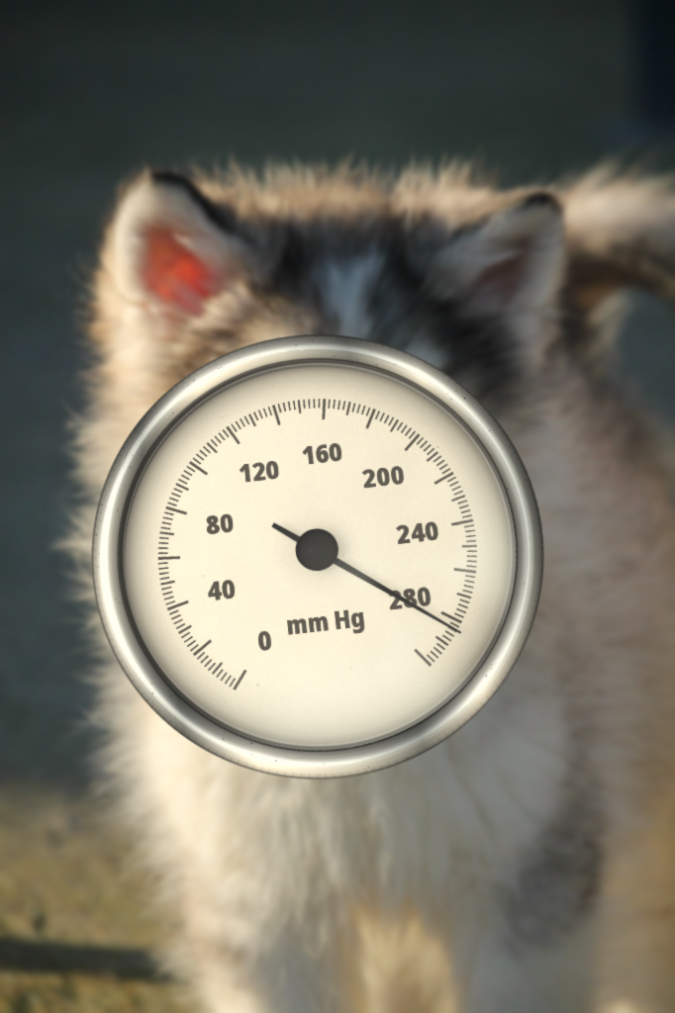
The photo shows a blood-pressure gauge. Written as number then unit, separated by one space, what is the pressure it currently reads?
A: 284 mmHg
